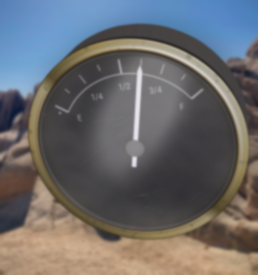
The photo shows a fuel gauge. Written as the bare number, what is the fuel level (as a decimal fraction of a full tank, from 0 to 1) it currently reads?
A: 0.625
